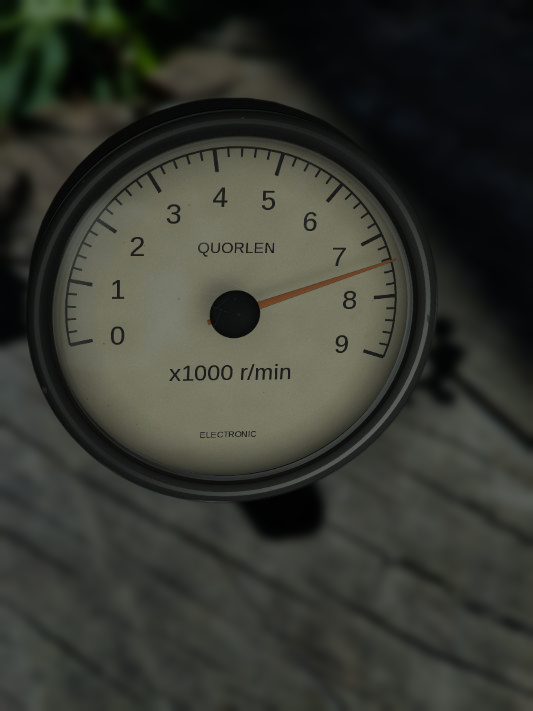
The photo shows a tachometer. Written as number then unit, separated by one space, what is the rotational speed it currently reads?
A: 7400 rpm
